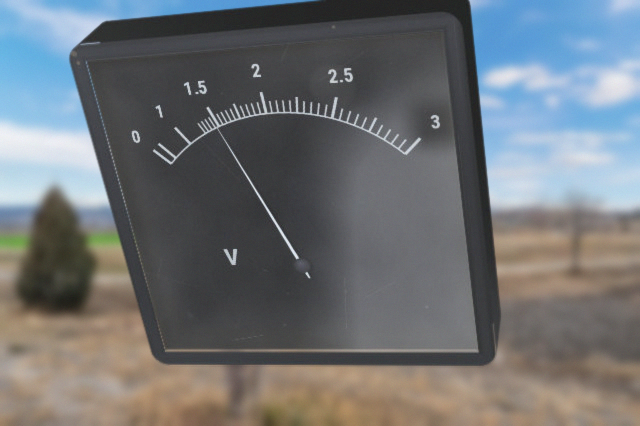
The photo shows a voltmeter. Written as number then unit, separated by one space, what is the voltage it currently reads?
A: 1.5 V
